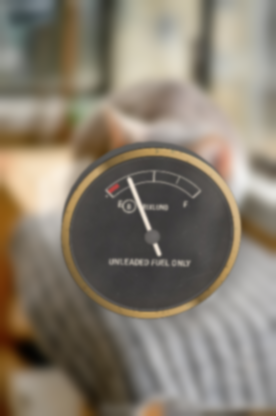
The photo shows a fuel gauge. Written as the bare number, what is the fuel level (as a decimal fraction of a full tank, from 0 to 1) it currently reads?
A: 0.25
